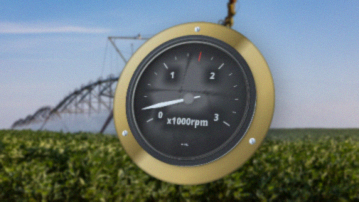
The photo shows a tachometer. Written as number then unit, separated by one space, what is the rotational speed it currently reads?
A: 200 rpm
